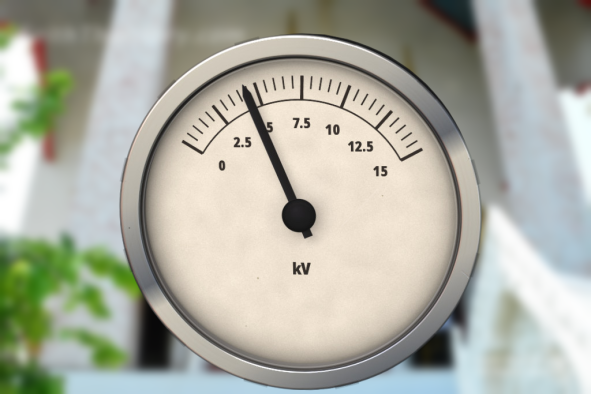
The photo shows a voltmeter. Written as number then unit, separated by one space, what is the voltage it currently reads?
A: 4.5 kV
